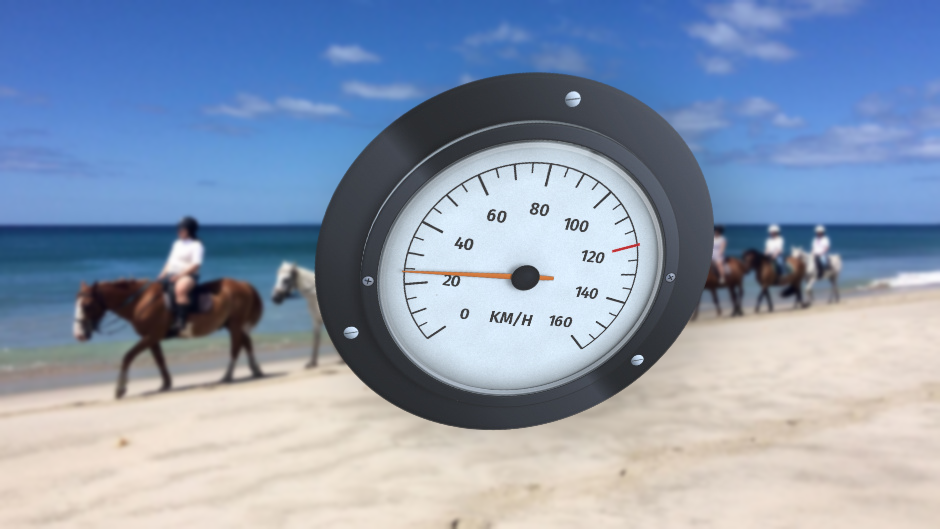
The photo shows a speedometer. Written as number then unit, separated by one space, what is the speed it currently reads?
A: 25 km/h
